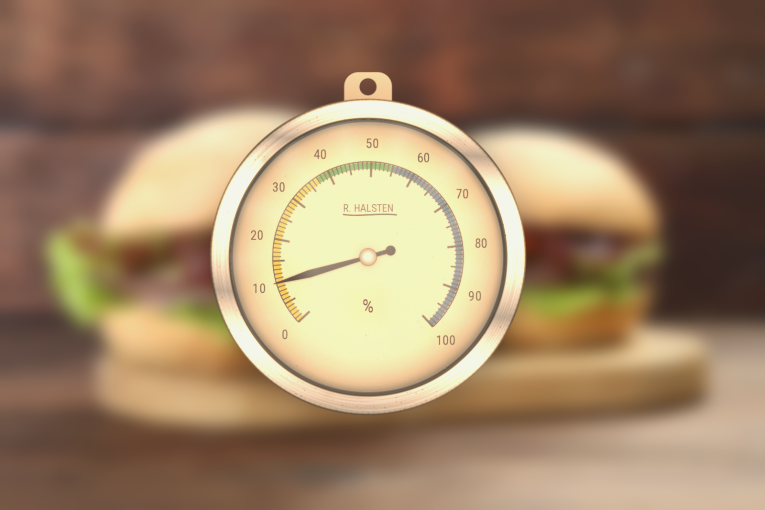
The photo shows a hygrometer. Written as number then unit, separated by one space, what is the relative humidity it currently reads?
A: 10 %
